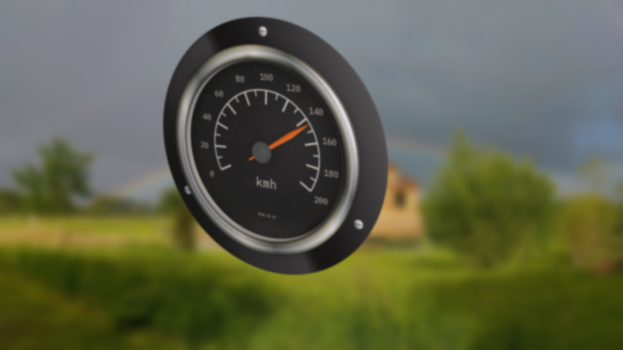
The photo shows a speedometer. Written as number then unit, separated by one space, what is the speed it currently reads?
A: 145 km/h
